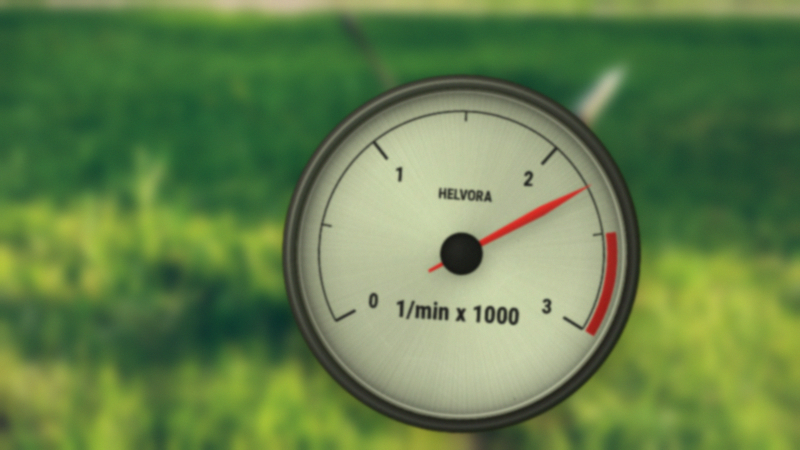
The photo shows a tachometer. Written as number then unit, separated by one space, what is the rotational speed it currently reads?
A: 2250 rpm
